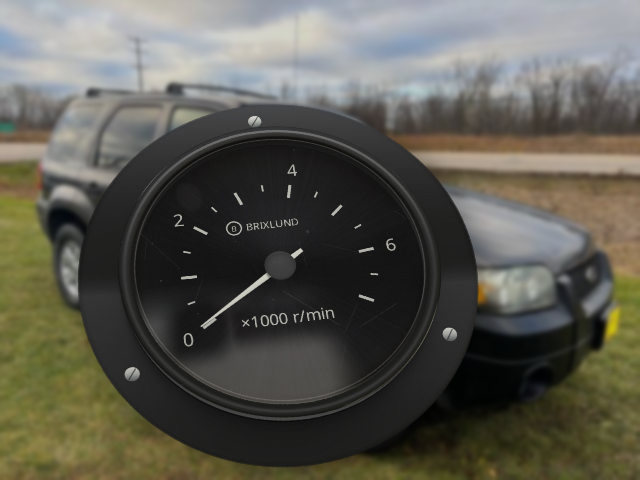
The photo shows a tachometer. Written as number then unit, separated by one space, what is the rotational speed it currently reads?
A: 0 rpm
